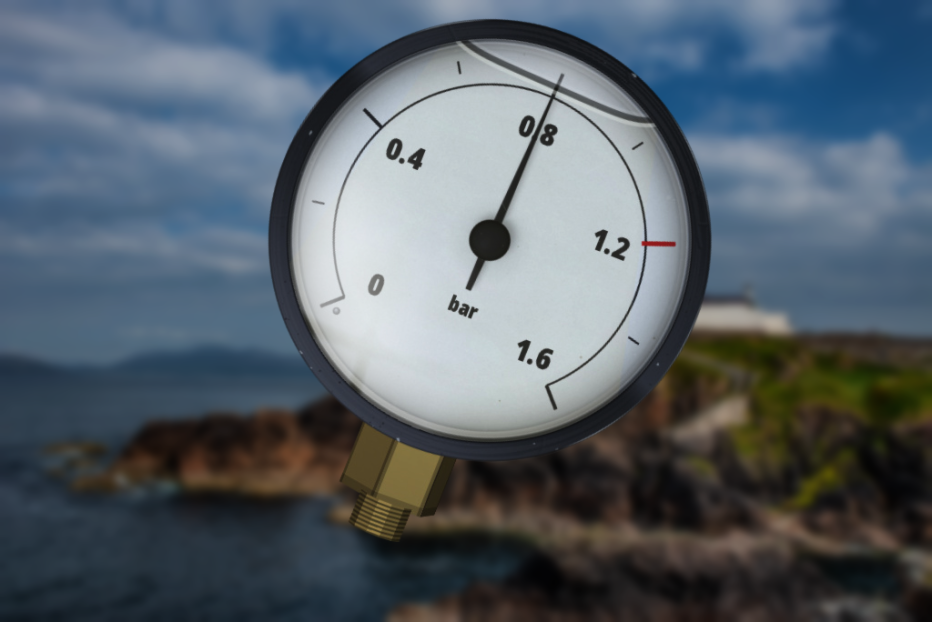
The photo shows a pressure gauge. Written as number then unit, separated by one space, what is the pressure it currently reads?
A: 0.8 bar
